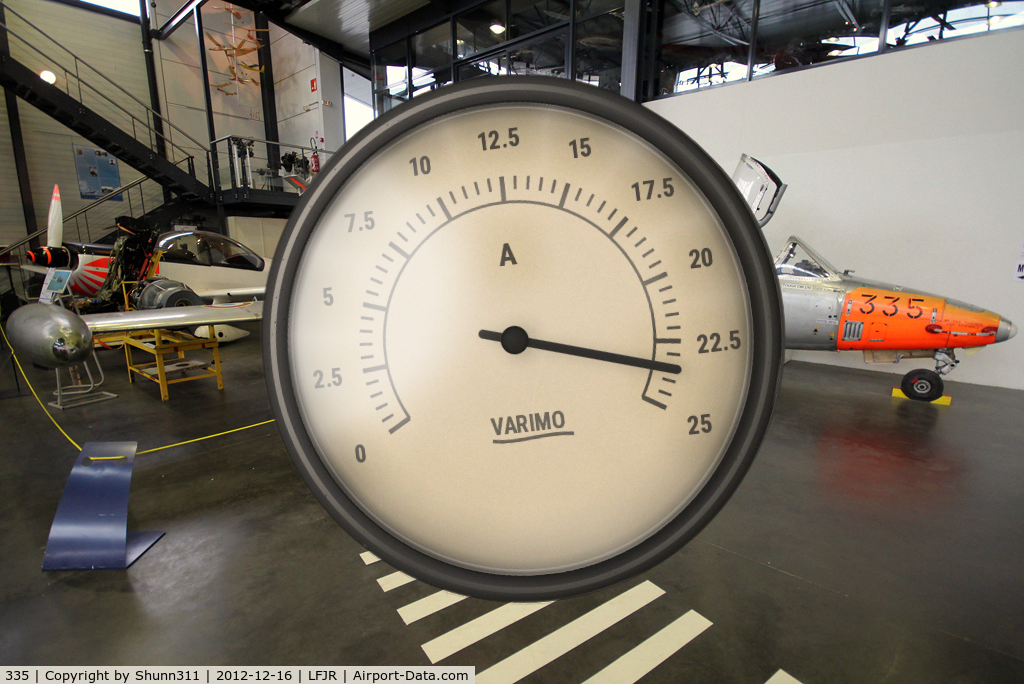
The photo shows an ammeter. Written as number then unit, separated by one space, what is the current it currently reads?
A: 23.5 A
